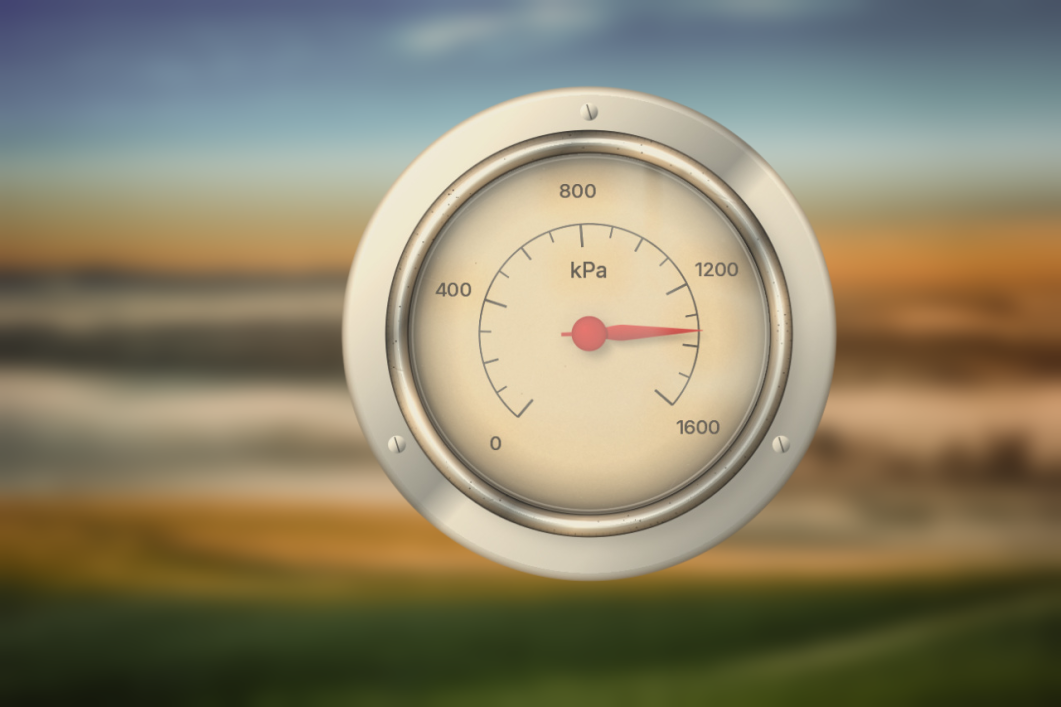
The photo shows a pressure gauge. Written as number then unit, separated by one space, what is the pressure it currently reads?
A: 1350 kPa
